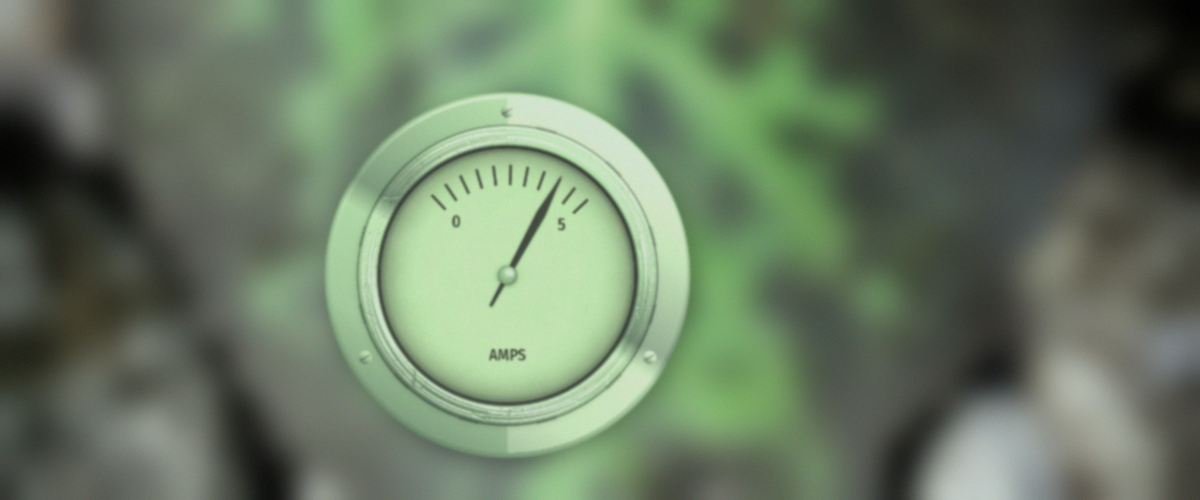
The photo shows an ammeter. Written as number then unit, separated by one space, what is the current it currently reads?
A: 4 A
